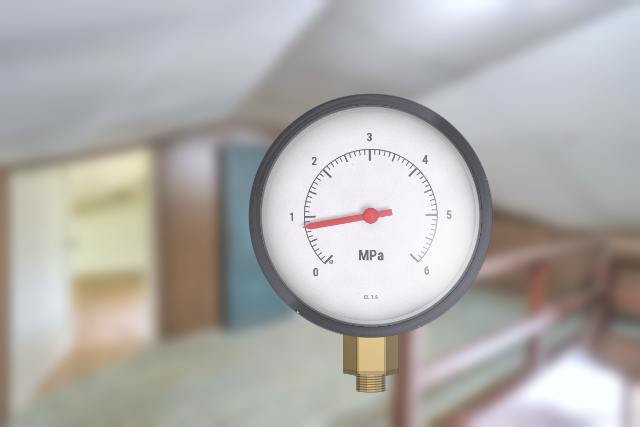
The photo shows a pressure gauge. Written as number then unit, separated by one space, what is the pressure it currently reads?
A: 0.8 MPa
